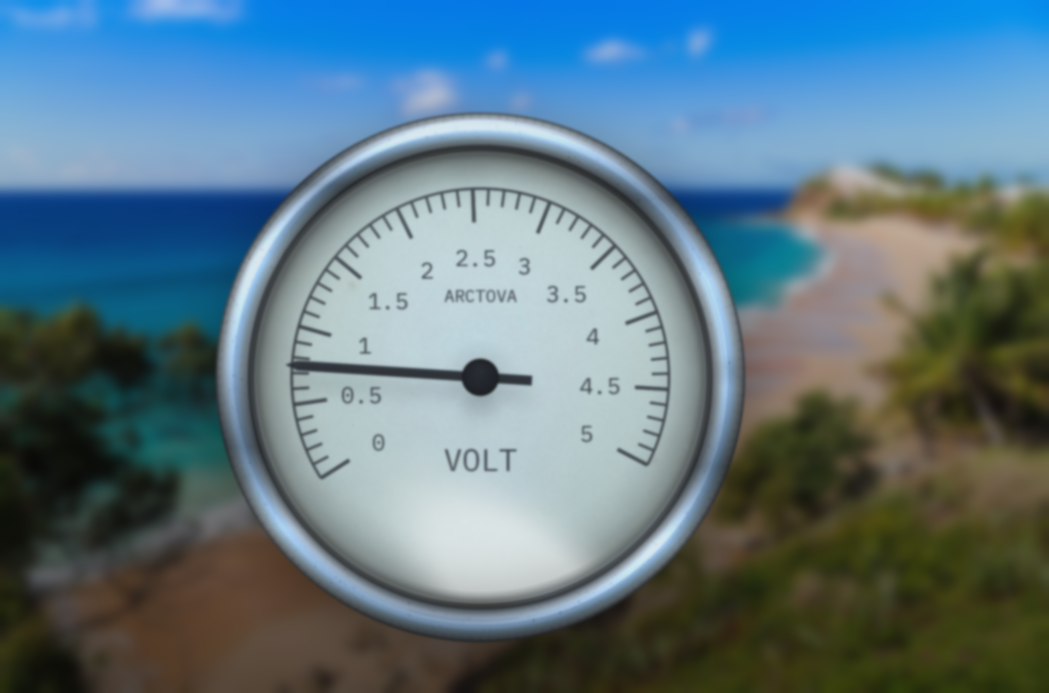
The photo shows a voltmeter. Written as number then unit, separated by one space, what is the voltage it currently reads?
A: 0.75 V
